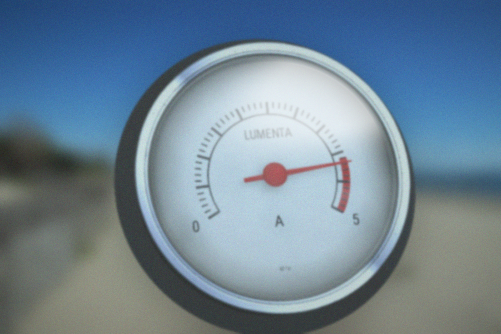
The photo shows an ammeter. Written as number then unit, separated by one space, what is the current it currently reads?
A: 4.2 A
